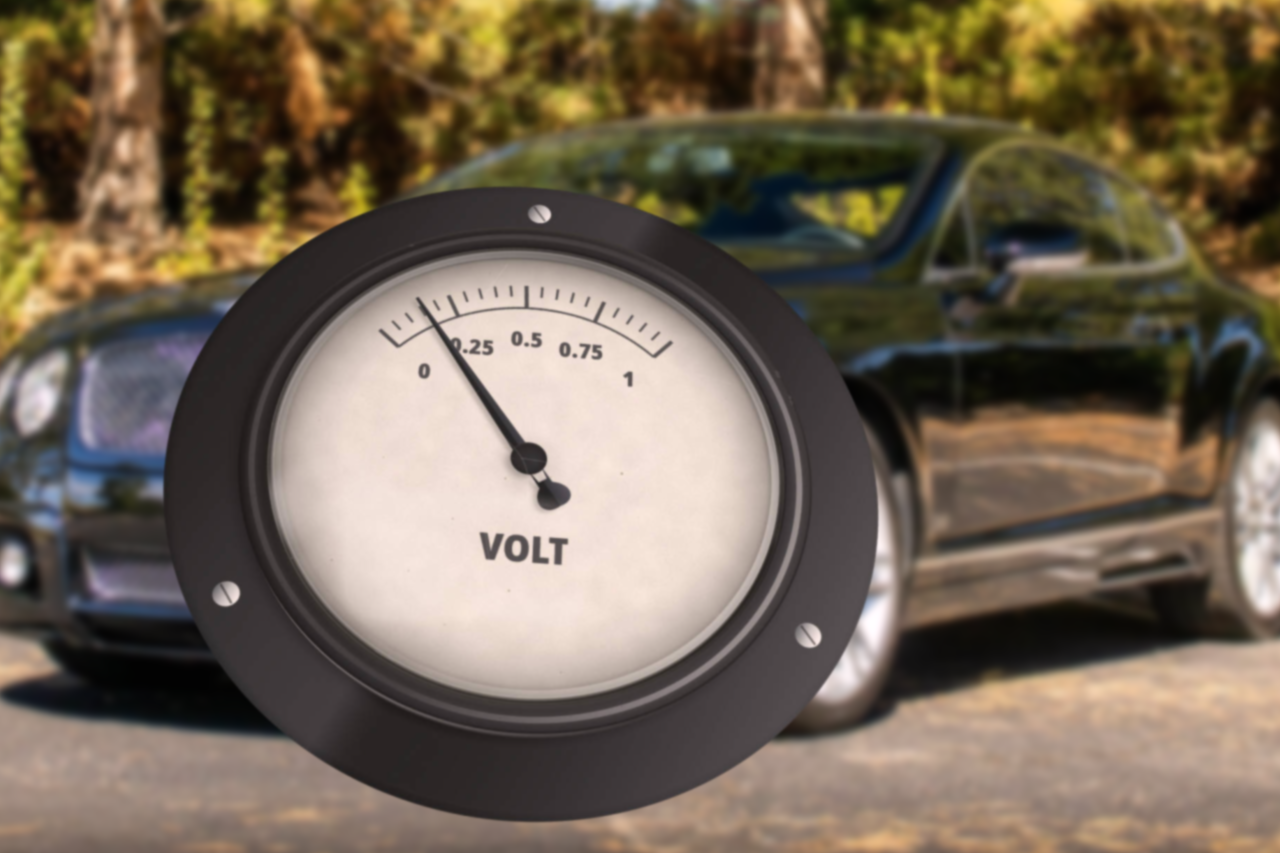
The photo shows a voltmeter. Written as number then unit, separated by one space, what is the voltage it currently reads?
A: 0.15 V
